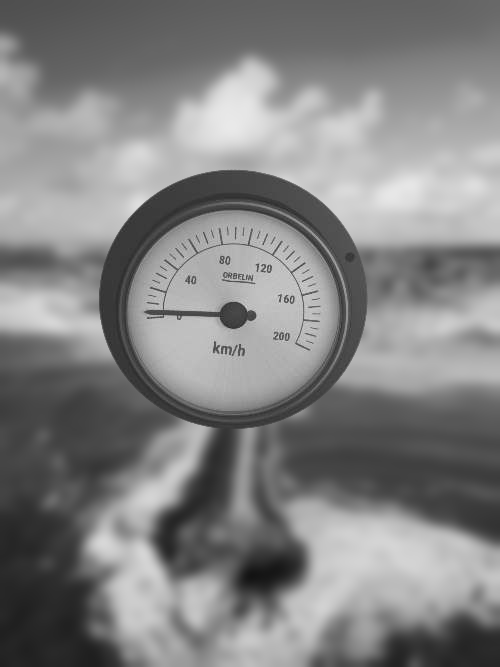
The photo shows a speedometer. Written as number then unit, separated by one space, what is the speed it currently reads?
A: 5 km/h
